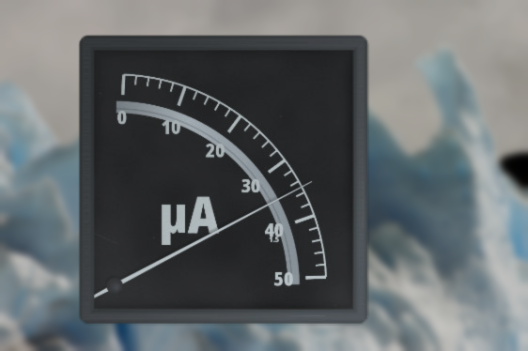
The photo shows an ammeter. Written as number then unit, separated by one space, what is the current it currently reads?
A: 35 µA
